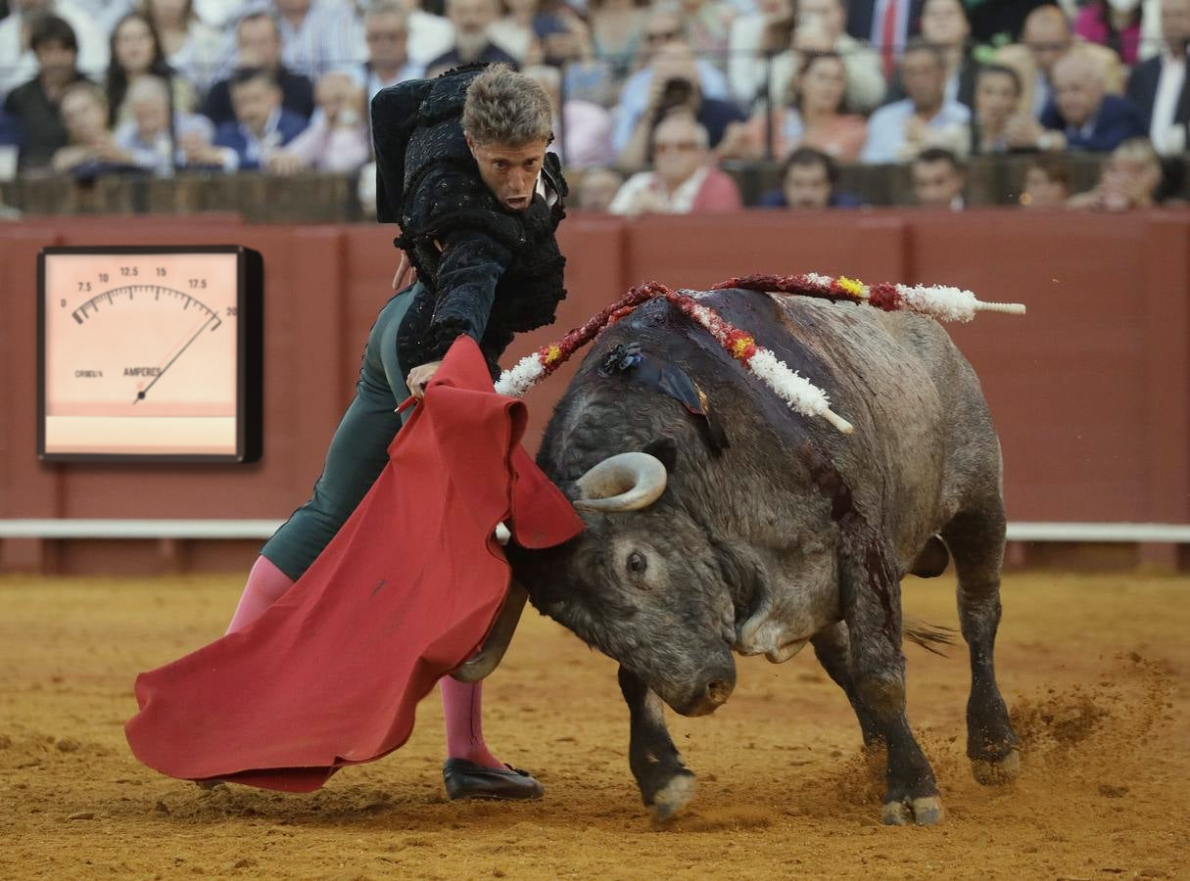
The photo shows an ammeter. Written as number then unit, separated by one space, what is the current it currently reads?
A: 19.5 A
